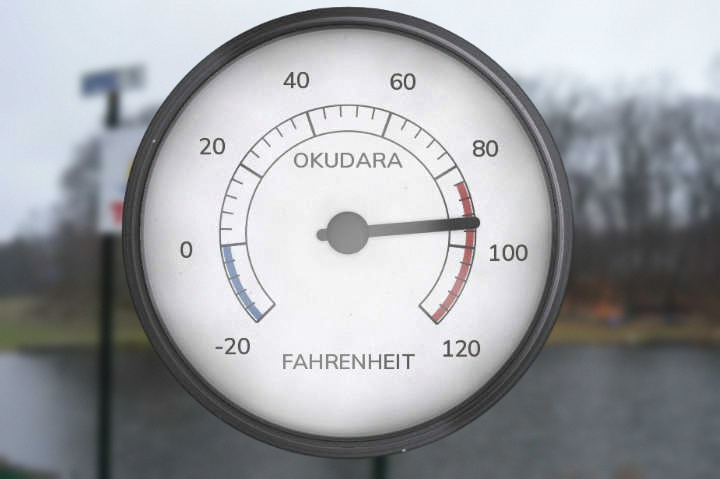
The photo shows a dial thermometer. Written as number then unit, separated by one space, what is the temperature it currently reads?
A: 94 °F
